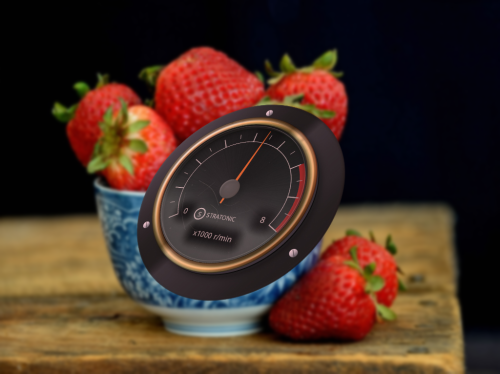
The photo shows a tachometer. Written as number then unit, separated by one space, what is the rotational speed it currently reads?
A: 4500 rpm
